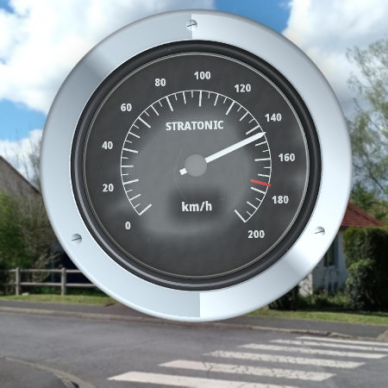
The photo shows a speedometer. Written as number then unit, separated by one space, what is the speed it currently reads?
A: 145 km/h
